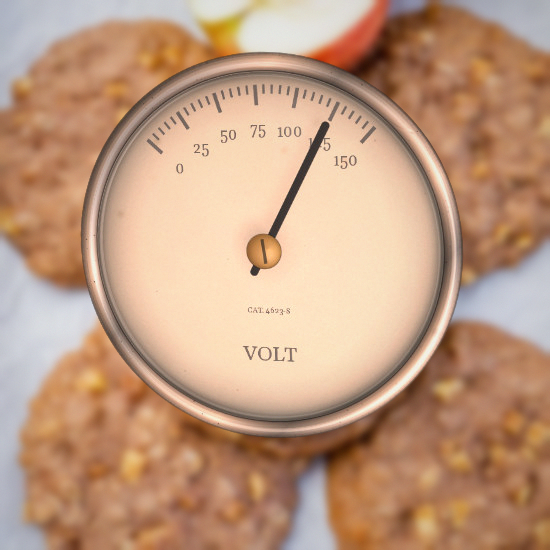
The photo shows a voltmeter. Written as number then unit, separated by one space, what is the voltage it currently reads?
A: 125 V
